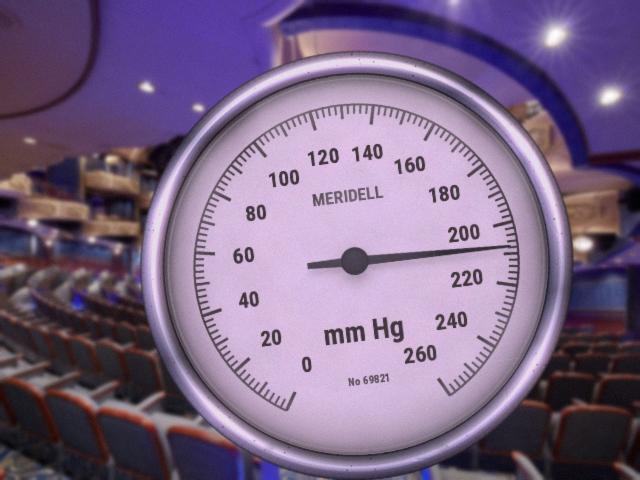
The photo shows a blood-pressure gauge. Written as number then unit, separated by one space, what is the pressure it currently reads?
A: 208 mmHg
